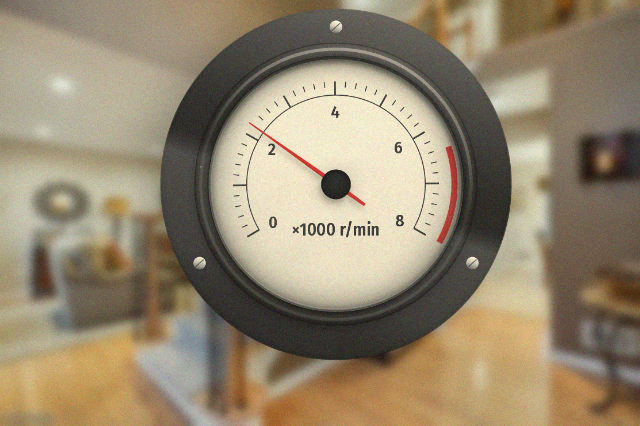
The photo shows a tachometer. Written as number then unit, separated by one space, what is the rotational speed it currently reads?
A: 2200 rpm
